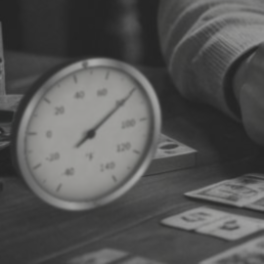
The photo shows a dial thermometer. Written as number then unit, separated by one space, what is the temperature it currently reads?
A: 80 °F
